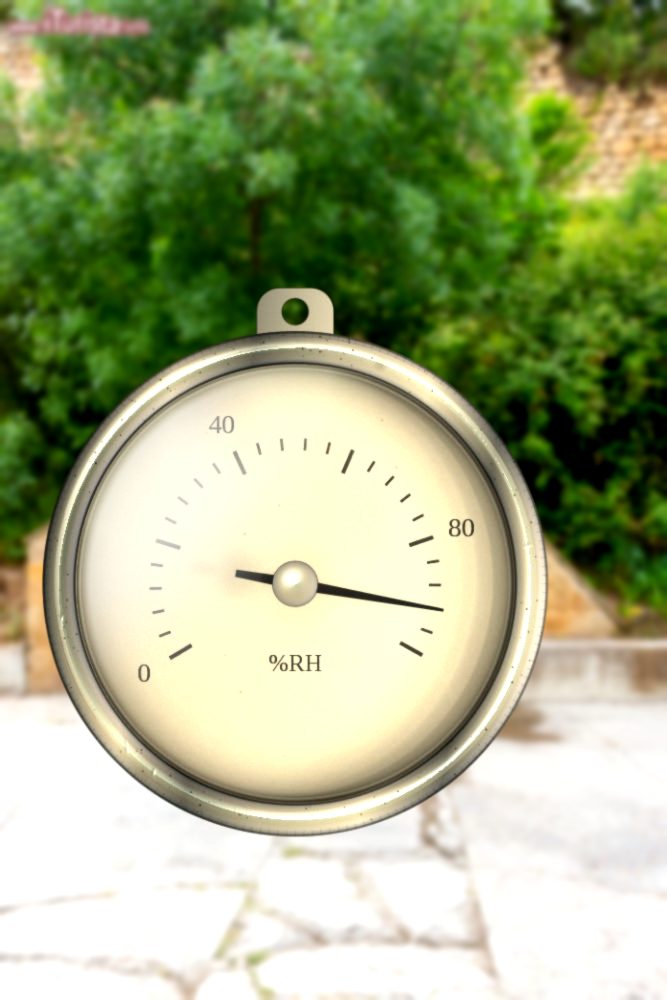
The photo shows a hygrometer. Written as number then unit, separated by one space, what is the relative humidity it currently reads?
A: 92 %
